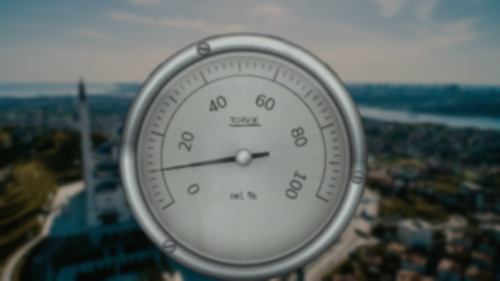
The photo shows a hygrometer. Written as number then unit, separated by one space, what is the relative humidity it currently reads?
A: 10 %
